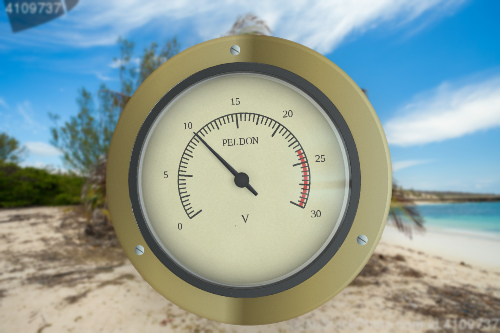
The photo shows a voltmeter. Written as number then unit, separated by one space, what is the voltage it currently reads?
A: 10 V
